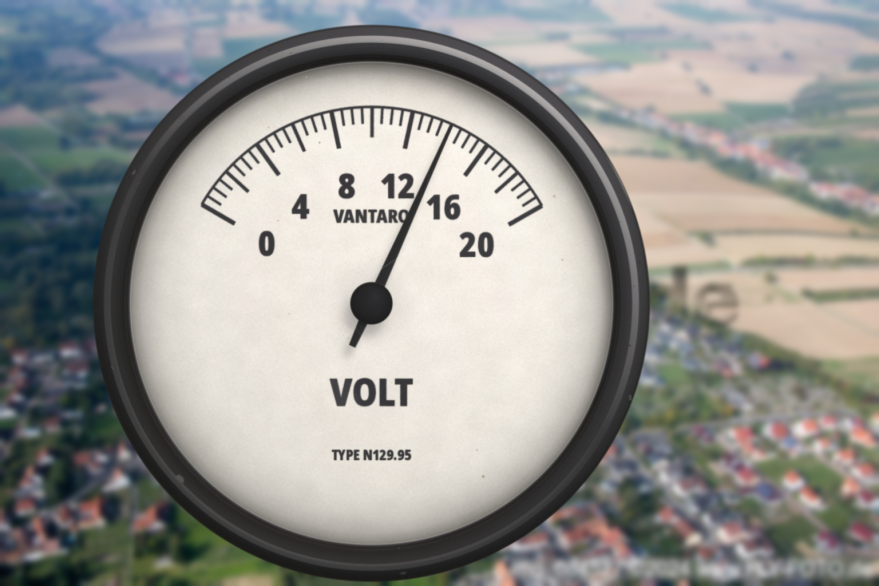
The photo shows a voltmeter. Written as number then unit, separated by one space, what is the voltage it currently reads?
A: 14 V
